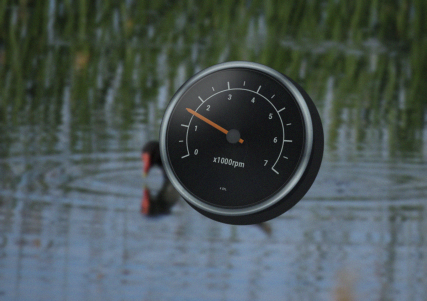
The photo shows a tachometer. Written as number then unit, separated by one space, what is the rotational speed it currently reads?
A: 1500 rpm
